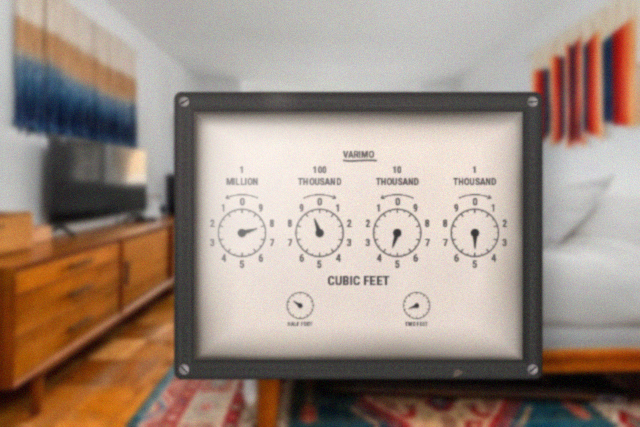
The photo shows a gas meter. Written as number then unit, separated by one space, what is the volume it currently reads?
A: 794500 ft³
